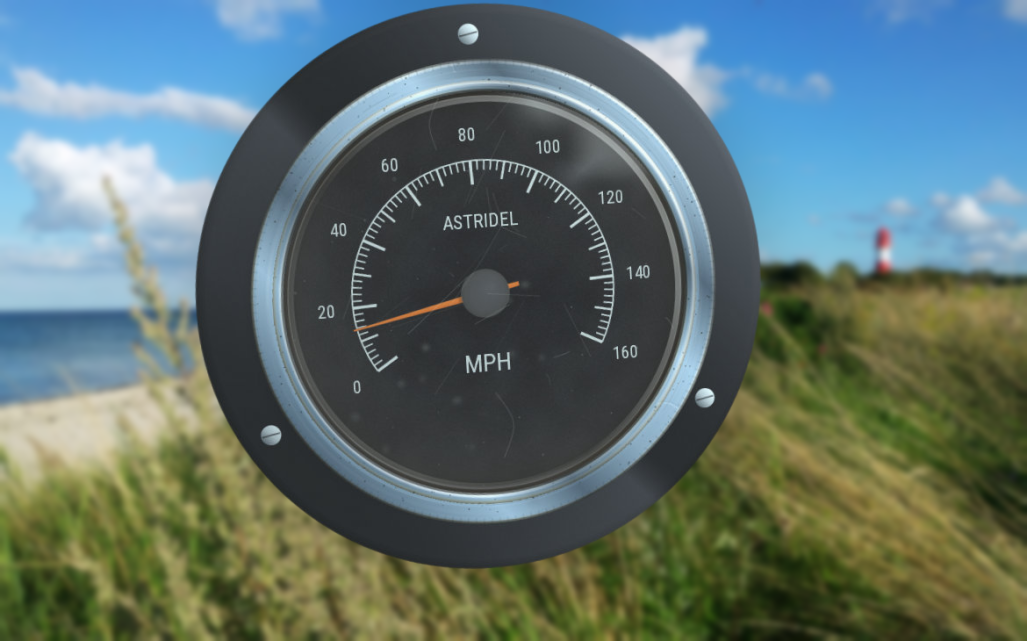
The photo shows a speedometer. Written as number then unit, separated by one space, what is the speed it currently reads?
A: 14 mph
